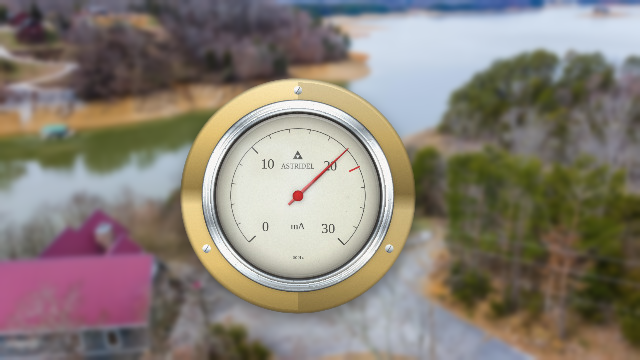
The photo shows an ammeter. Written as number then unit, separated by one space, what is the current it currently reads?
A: 20 mA
